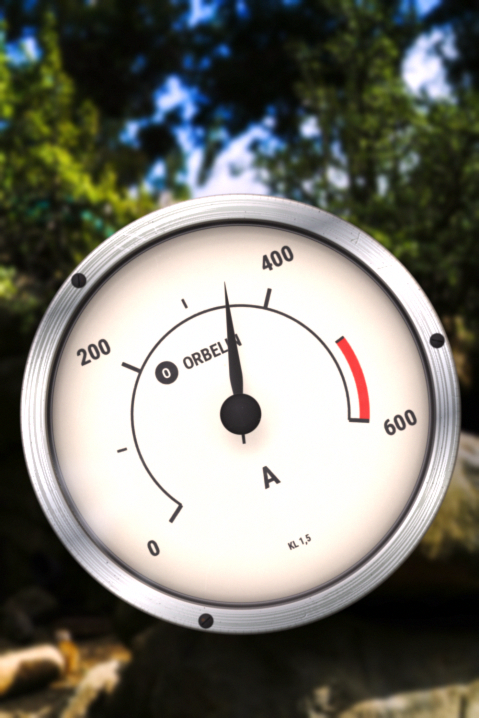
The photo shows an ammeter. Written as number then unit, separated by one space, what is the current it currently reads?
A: 350 A
